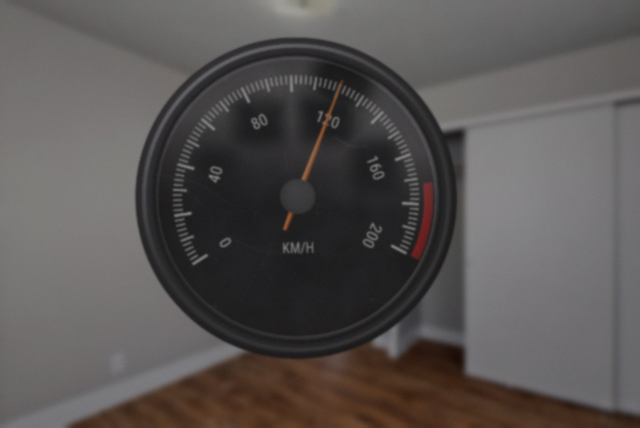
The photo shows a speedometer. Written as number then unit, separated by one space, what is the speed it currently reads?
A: 120 km/h
